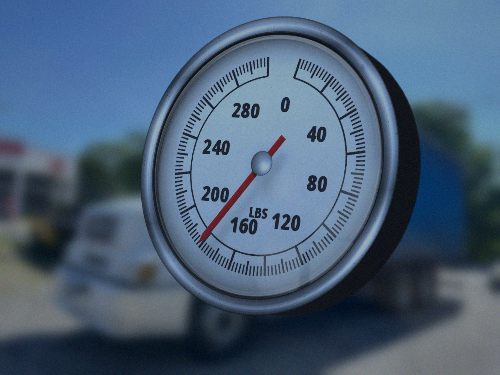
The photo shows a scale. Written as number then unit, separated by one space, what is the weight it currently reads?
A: 180 lb
